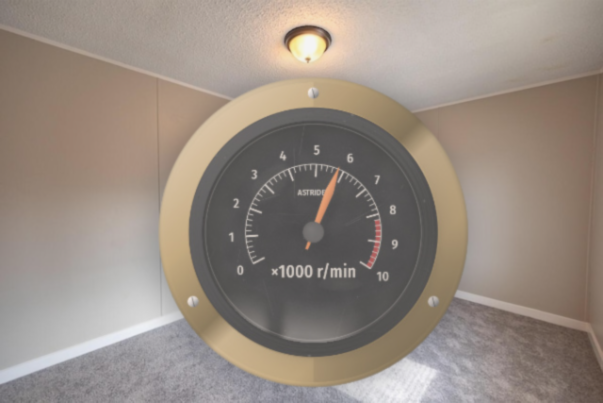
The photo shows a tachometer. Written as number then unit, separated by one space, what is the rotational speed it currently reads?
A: 5800 rpm
